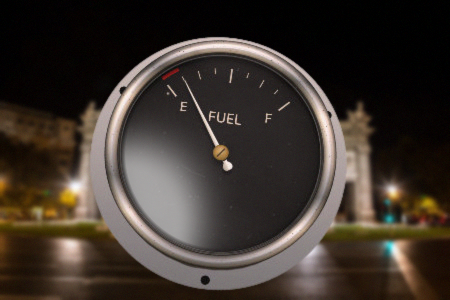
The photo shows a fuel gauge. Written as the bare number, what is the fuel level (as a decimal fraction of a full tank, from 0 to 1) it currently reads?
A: 0.125
